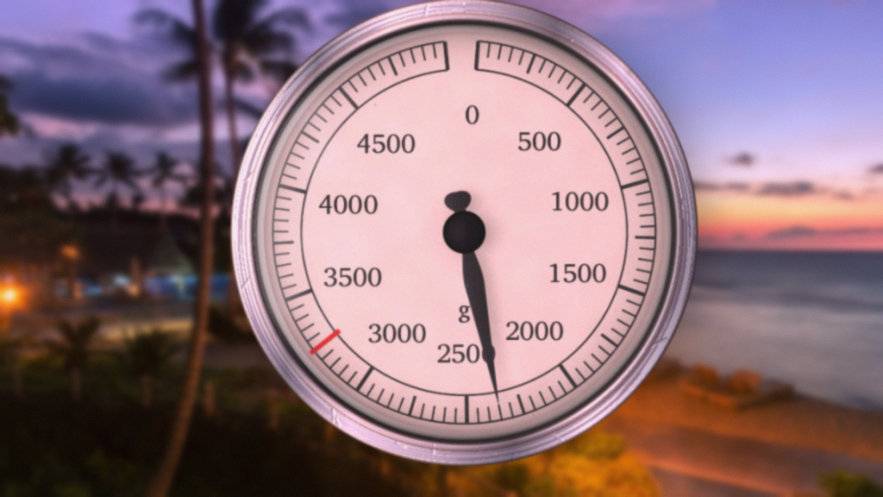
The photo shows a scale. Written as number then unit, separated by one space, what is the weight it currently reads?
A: 2350 g
